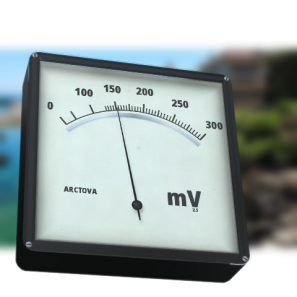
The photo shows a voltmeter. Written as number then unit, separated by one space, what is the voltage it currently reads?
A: 150 mV
